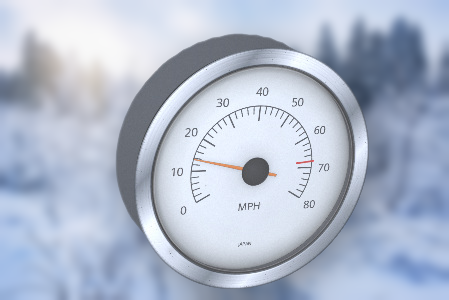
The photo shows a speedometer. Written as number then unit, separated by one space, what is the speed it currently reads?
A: 14 mph
